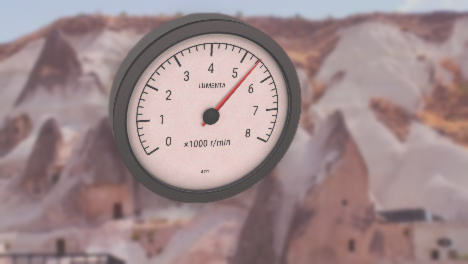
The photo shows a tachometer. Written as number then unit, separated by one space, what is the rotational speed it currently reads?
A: 5400 rpm
